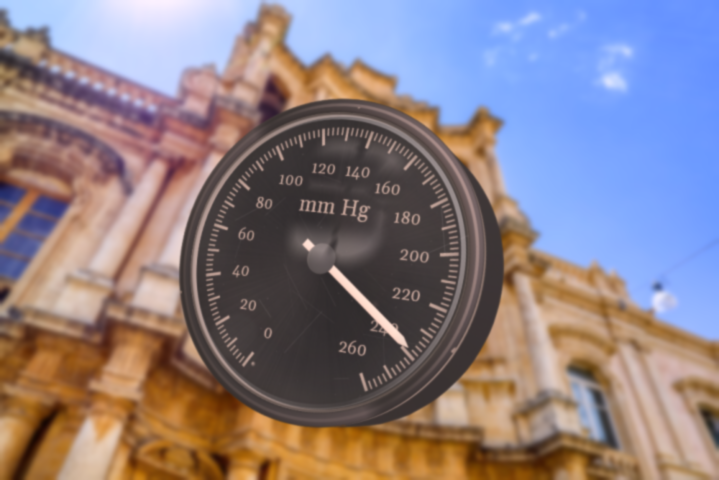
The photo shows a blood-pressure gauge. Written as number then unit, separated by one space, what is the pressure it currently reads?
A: 238 mmHg
